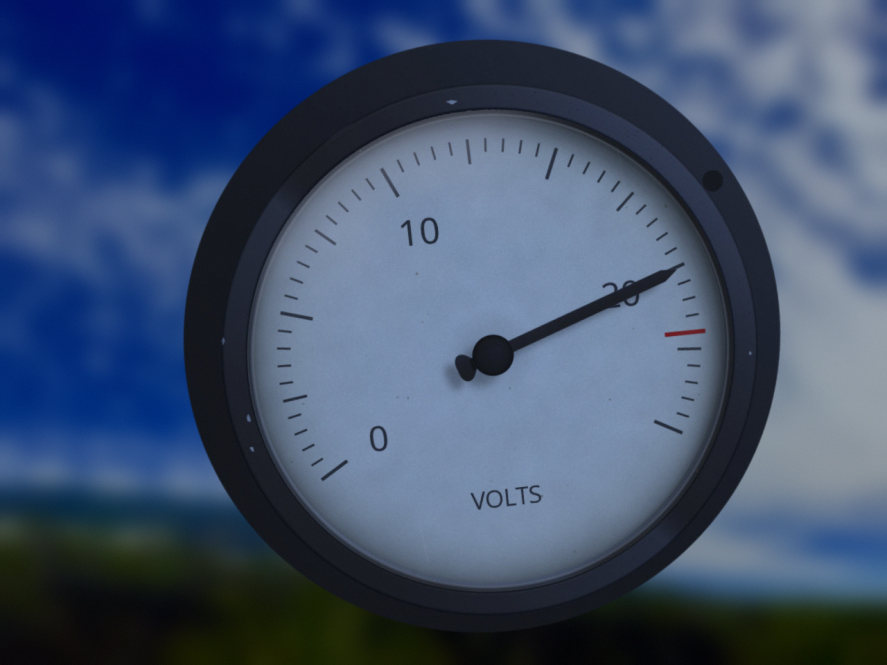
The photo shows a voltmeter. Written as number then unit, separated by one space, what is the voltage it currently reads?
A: 20 V
